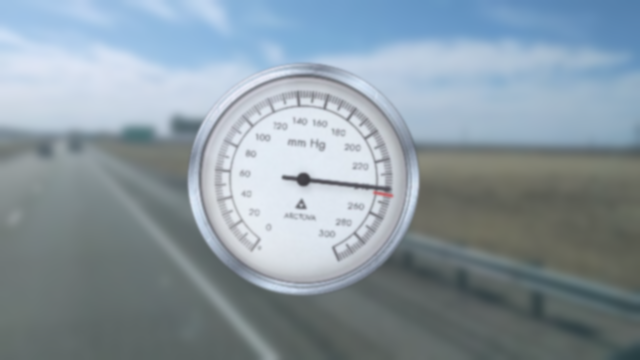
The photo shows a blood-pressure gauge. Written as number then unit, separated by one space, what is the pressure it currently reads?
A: 240 mmHg
